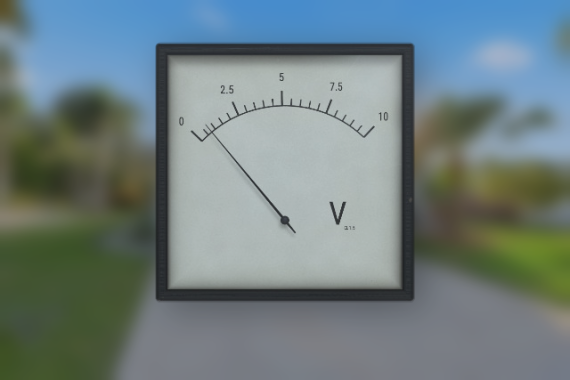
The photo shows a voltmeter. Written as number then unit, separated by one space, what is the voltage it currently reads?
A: 0.75 V
